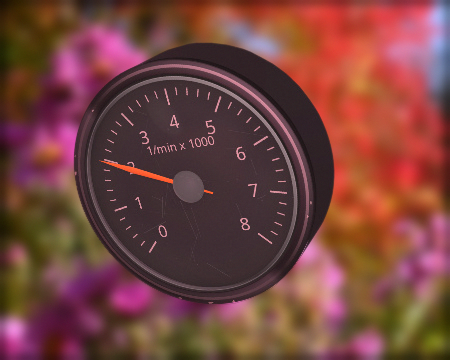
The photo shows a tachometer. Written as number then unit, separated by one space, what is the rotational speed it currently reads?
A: 2000 rpm
